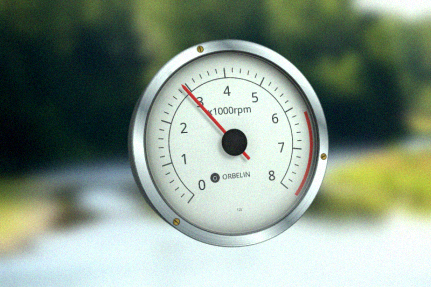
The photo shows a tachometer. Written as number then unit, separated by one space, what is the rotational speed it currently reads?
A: 2900 rpm
